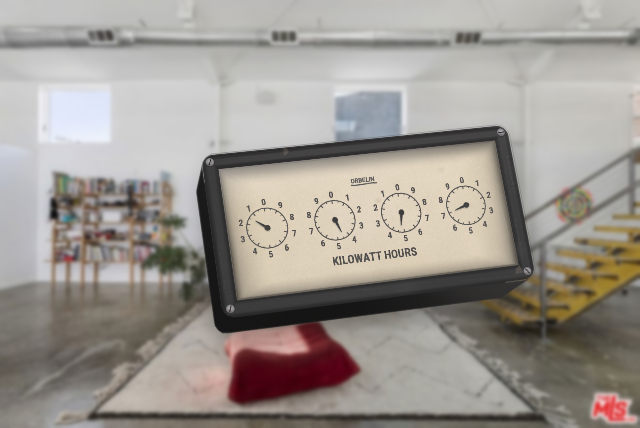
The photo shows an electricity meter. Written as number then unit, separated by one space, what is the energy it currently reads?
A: 1447 kWh
